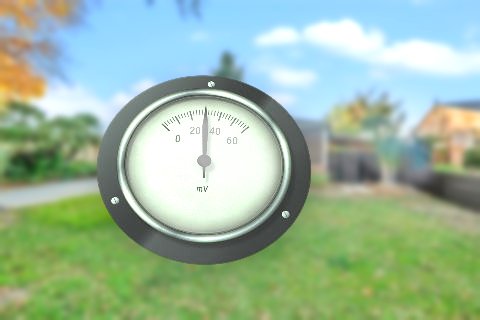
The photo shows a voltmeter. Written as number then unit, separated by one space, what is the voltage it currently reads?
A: 30 mV
